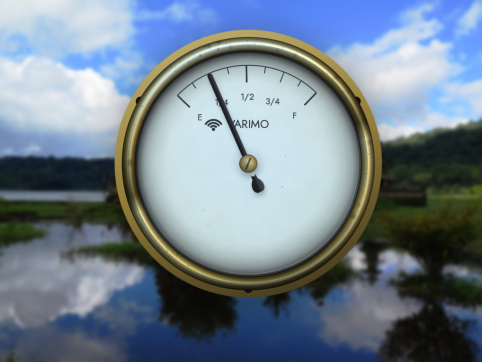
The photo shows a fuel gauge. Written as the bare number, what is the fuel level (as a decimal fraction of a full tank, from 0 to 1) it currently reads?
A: 0.25
